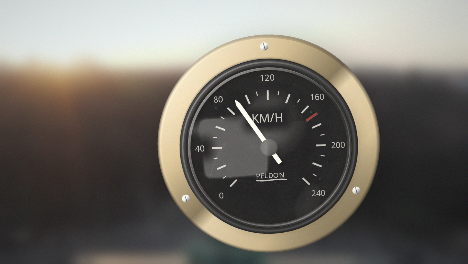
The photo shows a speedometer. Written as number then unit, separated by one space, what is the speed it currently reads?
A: 90 km/h
